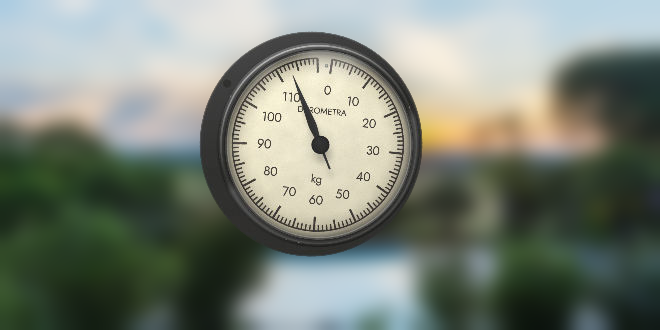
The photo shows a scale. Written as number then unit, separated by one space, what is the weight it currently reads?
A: 113 kg
